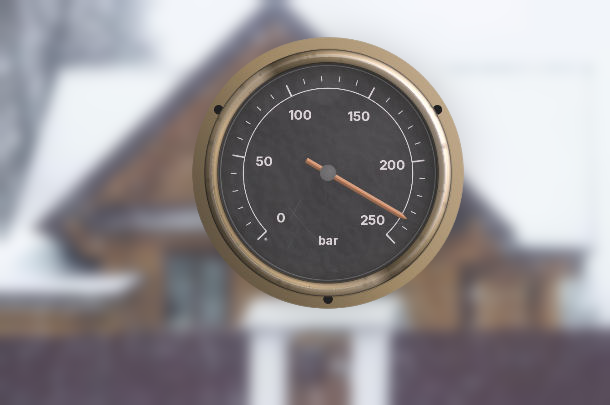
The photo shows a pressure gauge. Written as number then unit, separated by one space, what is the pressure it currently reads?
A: 235 bar
